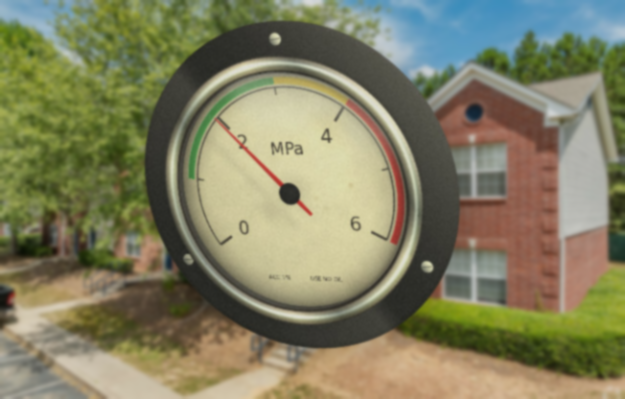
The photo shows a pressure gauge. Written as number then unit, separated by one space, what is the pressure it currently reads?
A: 2 MPa
